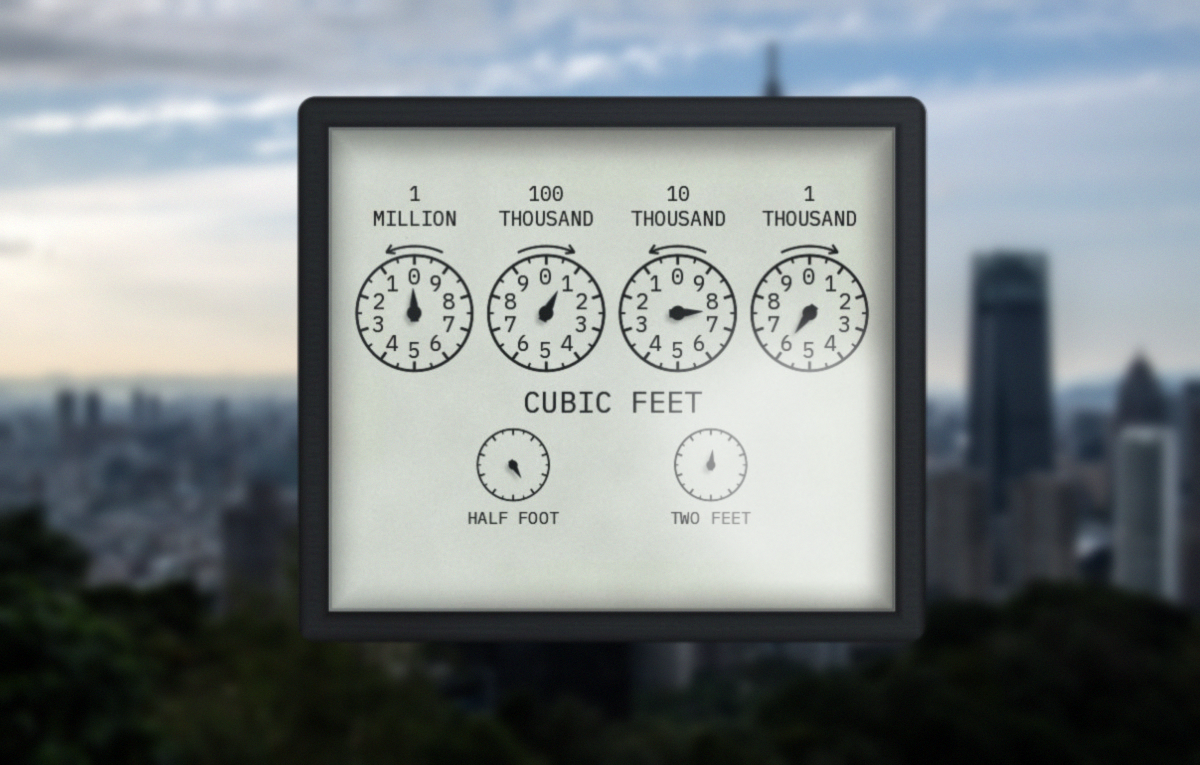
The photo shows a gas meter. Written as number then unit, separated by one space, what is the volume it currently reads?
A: 7600 ft³
